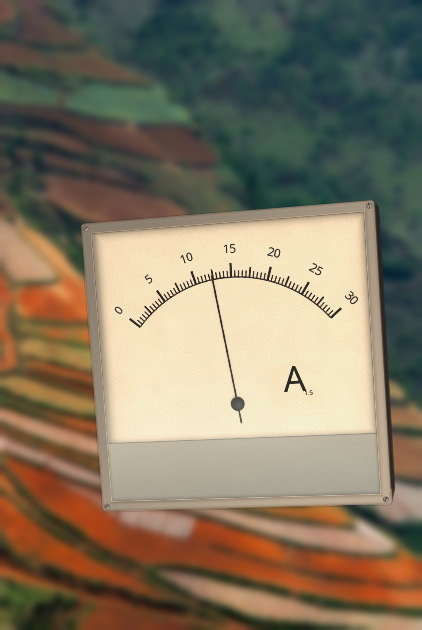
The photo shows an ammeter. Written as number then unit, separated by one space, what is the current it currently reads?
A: 12.5 A
